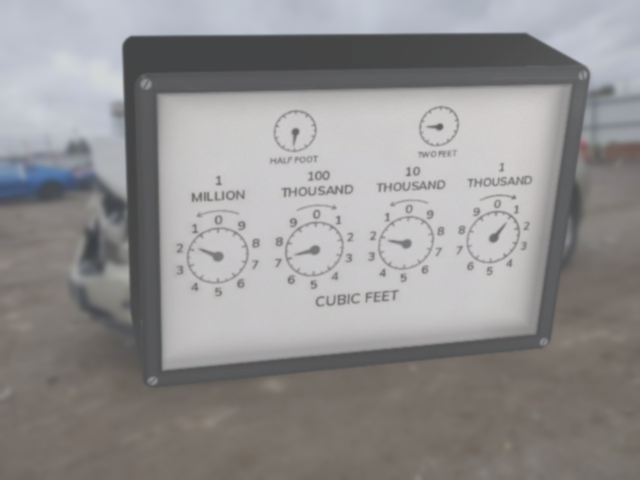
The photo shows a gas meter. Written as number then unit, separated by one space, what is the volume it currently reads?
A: 172100 ft³
